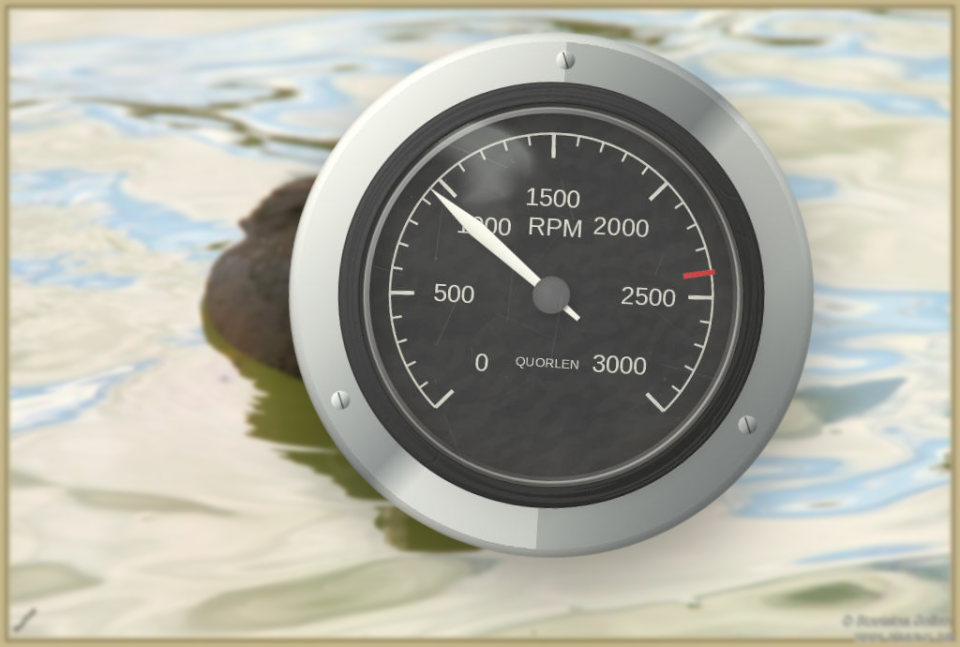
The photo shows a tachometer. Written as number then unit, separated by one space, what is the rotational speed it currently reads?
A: 950 rpm
